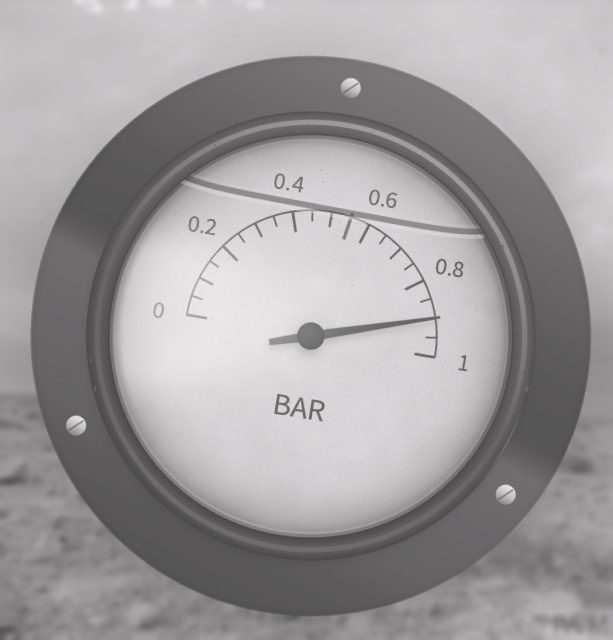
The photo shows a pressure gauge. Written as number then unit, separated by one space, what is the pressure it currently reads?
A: 0.9 bar
